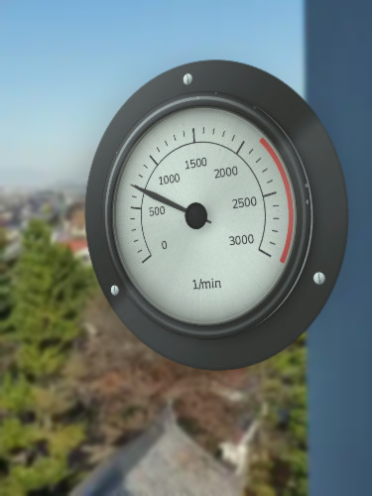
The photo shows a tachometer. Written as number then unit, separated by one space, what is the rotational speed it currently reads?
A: 700 rpm
